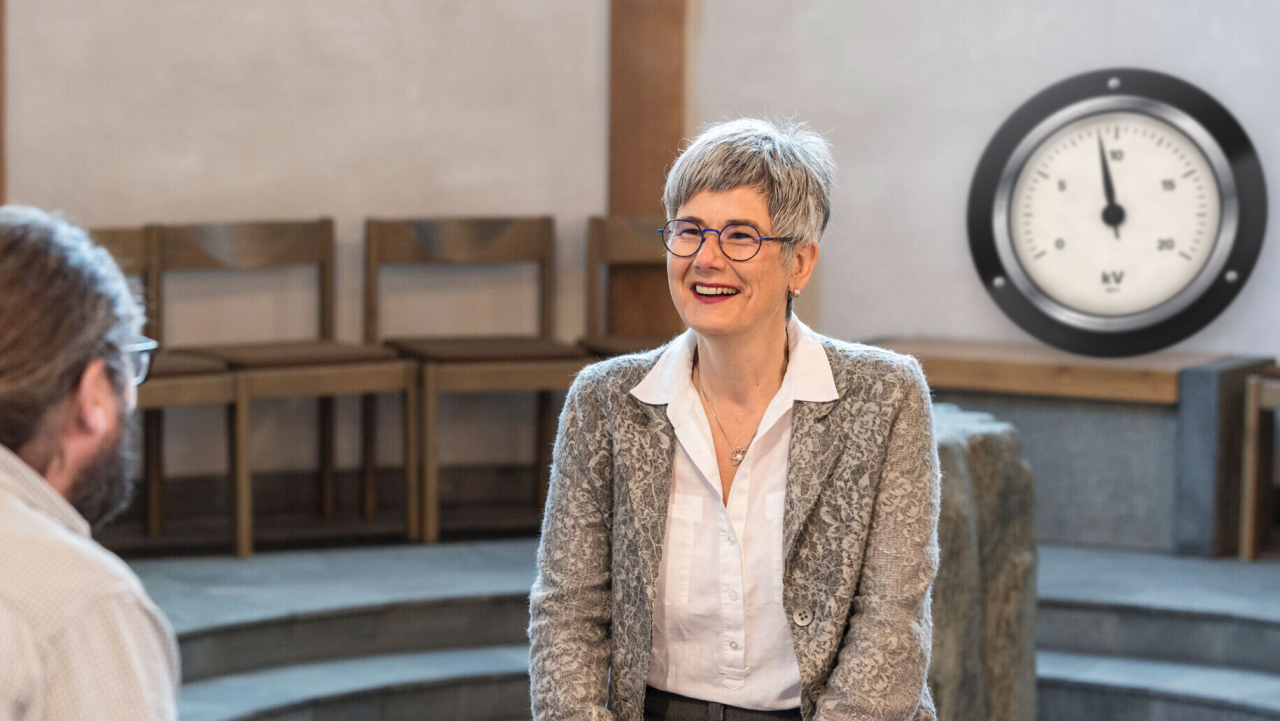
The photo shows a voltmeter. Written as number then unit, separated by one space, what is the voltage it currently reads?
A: 9 kV
